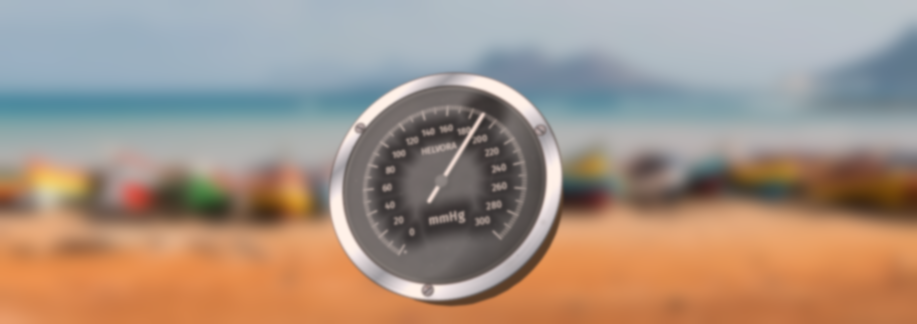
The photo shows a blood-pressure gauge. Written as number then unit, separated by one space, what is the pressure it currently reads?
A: 190 mmHg
